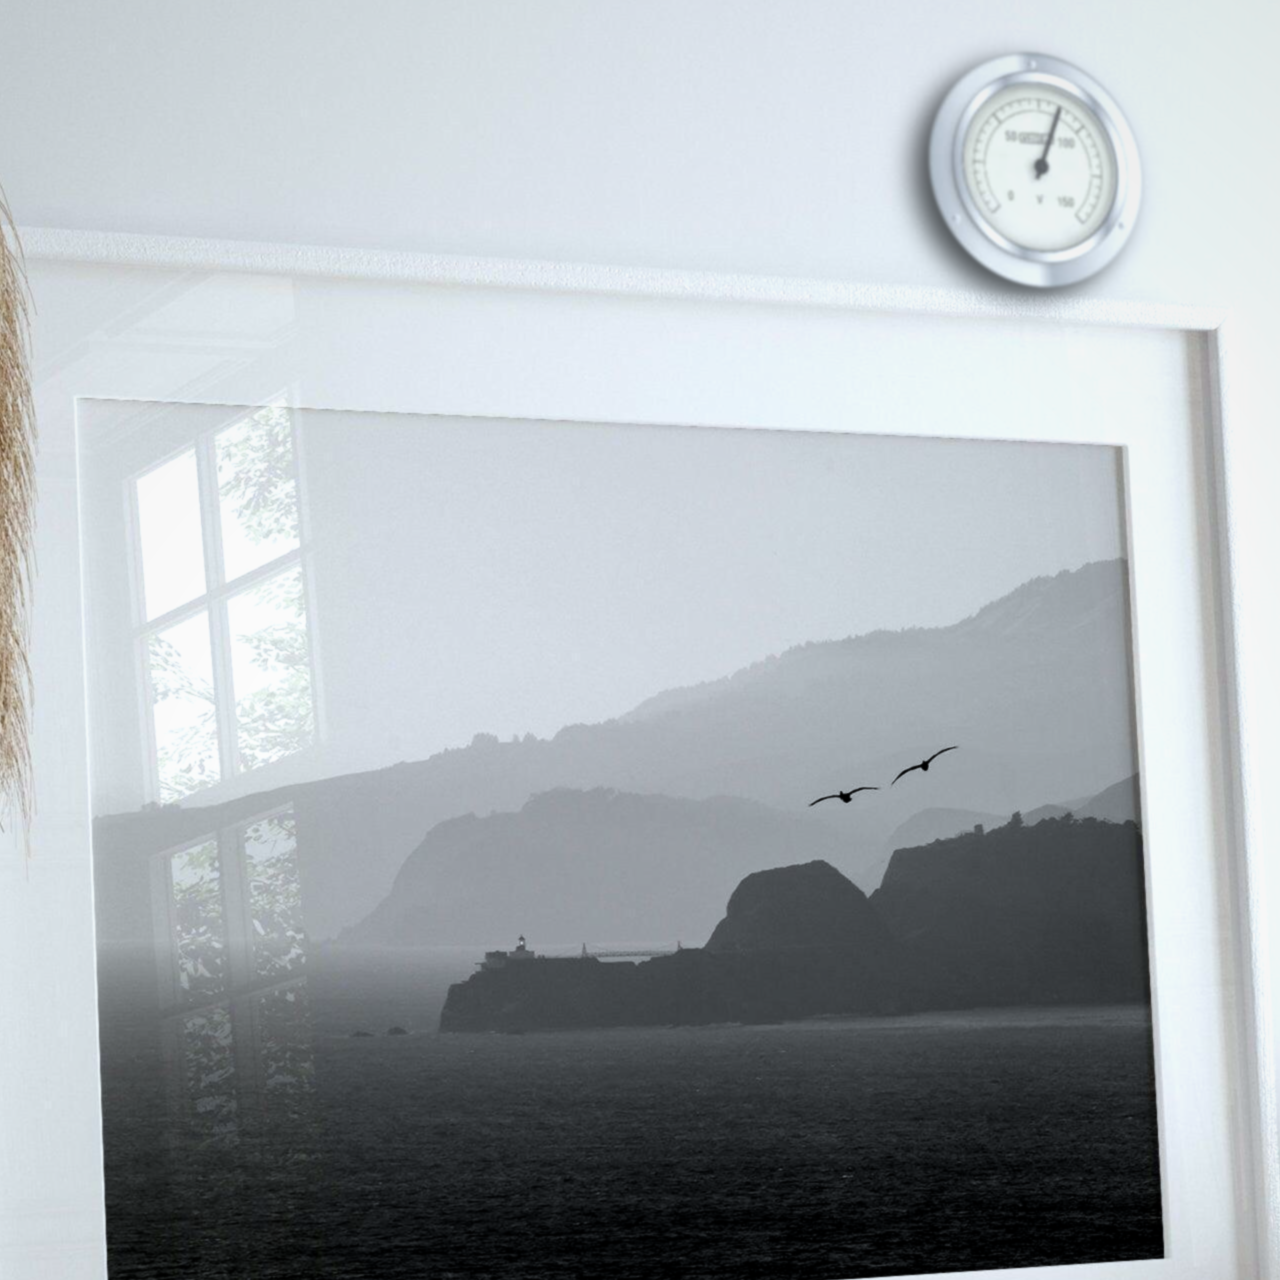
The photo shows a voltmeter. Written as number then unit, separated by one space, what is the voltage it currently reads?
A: 85 V
